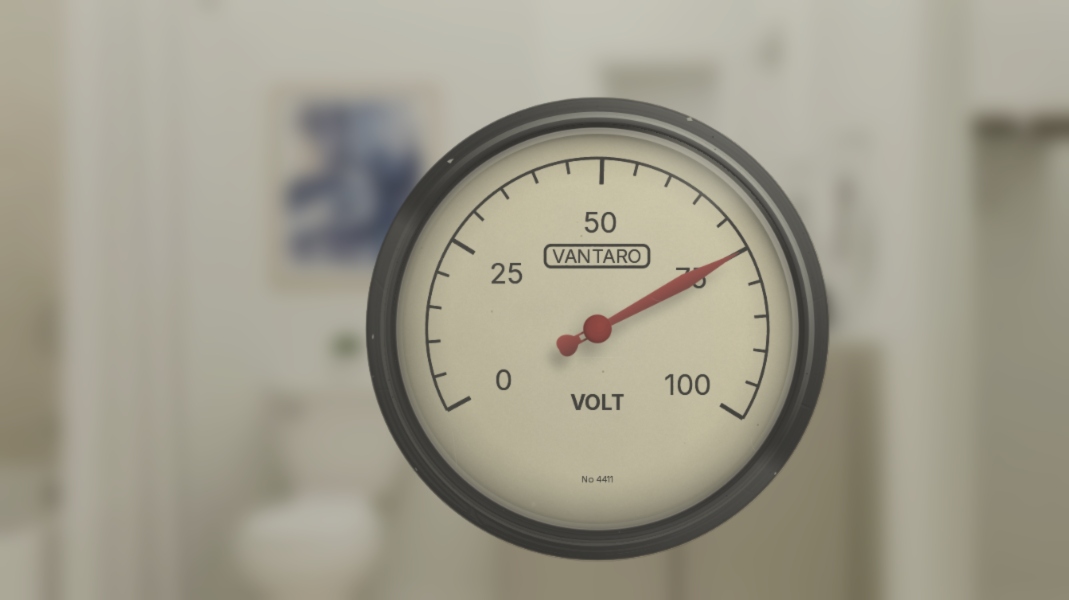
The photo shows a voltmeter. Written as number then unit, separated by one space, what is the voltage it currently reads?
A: 75 V
